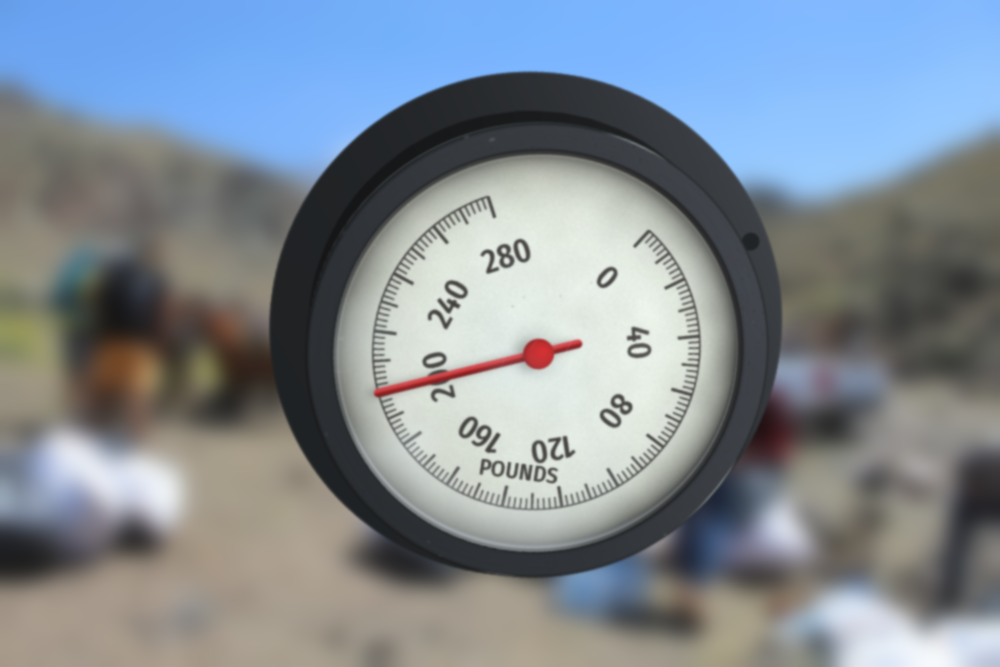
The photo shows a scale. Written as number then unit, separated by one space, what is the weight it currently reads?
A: 200 lb
